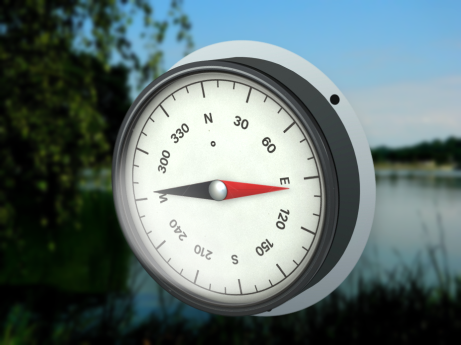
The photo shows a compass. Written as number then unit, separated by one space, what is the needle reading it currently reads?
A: 95 °
